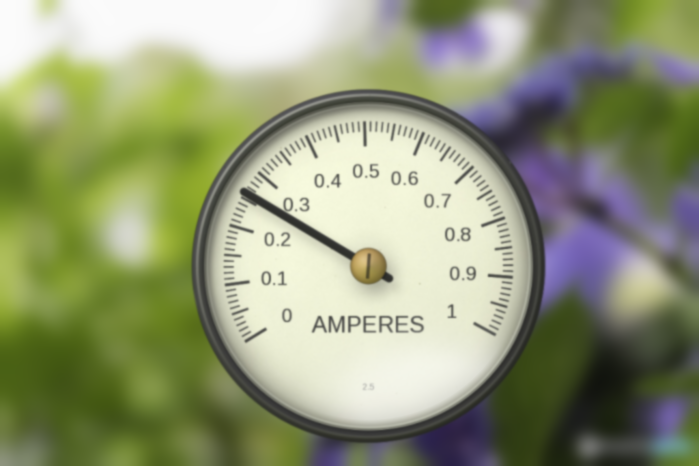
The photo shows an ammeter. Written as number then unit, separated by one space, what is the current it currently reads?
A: 0.26 A
